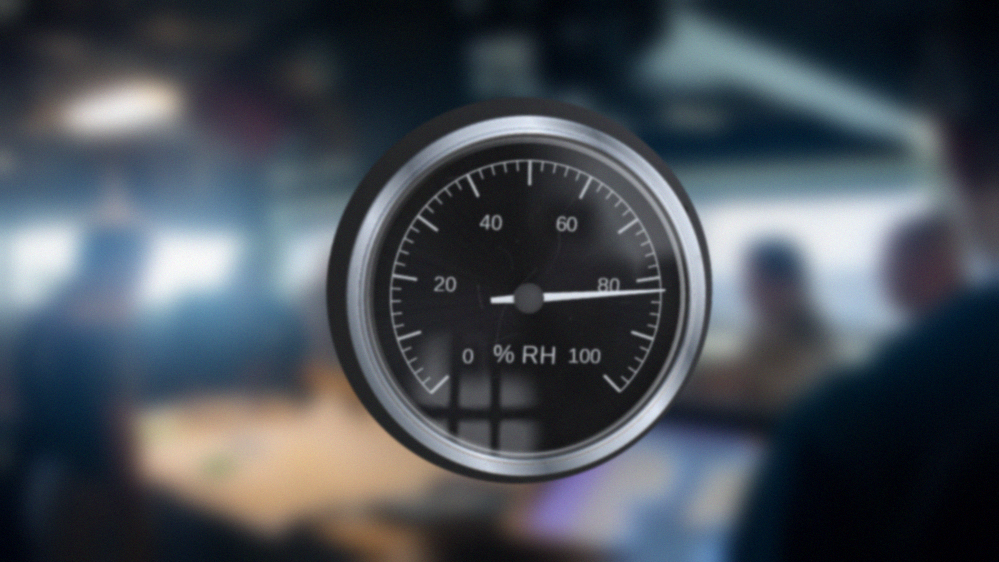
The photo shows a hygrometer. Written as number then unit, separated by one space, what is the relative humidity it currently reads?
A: 82 %
